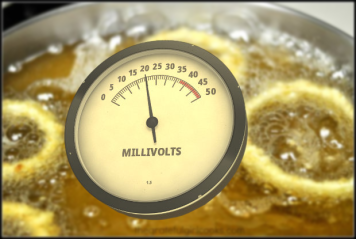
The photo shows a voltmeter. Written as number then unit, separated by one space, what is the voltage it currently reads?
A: 20 mV
